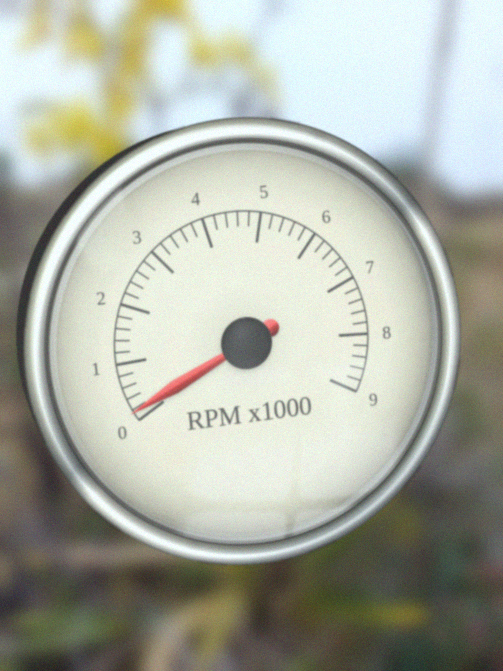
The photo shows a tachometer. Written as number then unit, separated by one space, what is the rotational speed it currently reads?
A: 200 rpm
